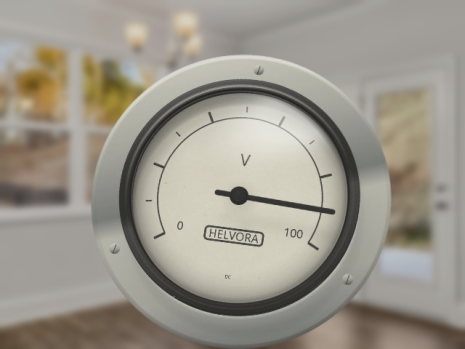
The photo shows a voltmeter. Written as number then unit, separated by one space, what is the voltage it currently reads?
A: 90 V
